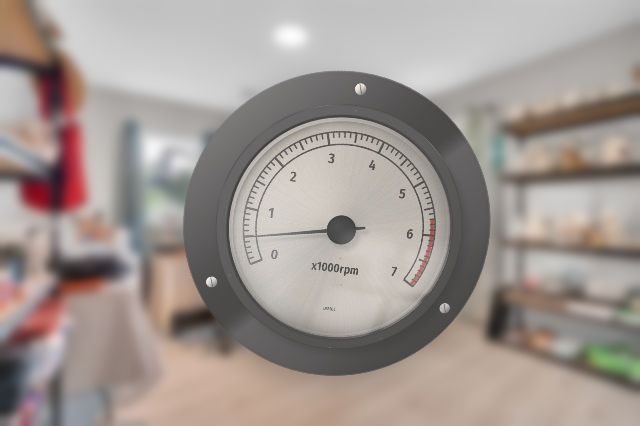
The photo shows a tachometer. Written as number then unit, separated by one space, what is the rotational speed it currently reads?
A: 500 rpm
